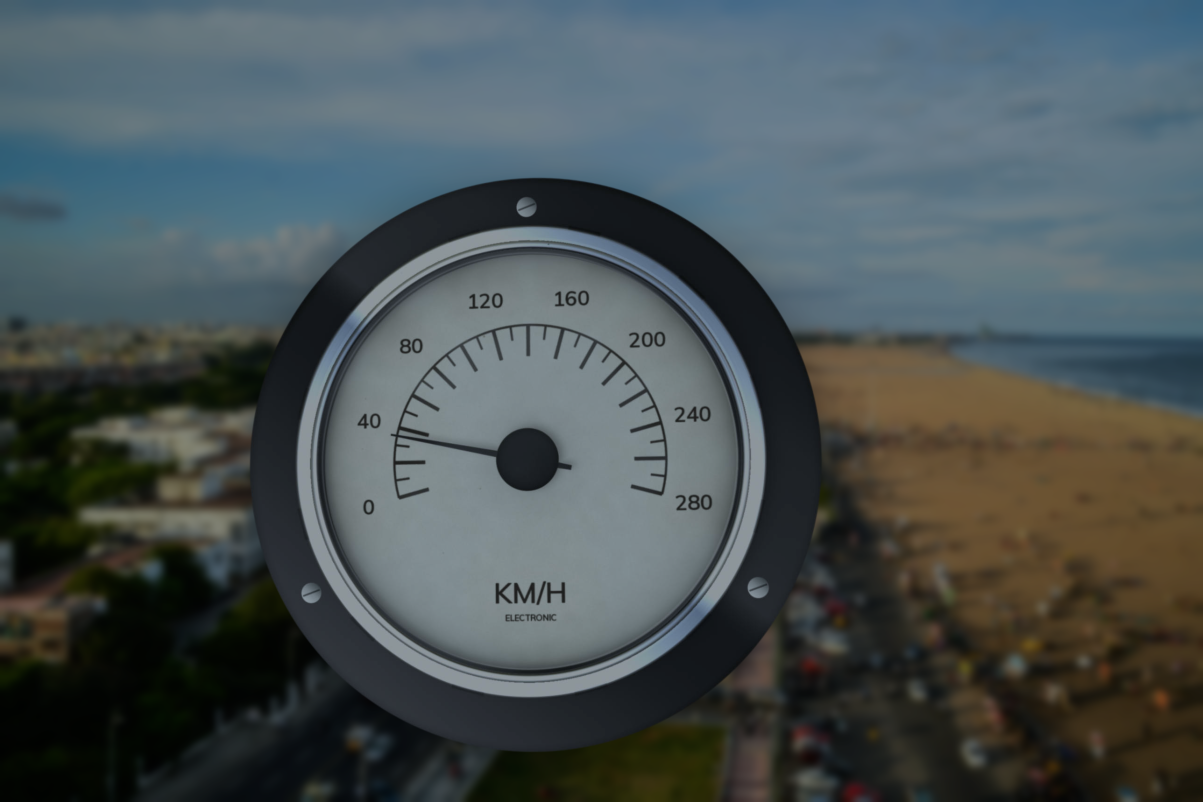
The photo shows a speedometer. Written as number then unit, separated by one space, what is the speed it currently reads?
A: 35 km/h
